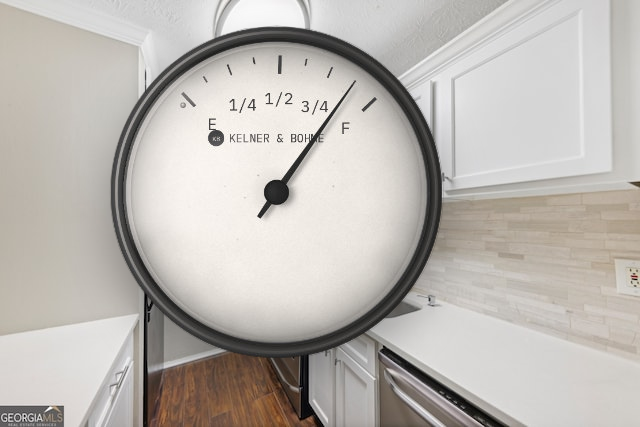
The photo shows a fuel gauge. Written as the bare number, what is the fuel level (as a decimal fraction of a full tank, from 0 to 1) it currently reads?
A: 0.875
